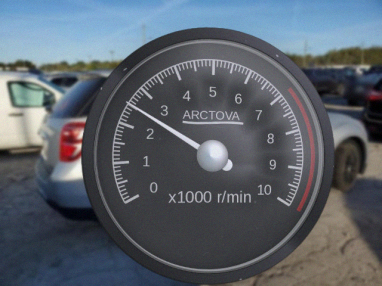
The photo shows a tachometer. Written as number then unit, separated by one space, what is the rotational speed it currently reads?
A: 2500 rpm
